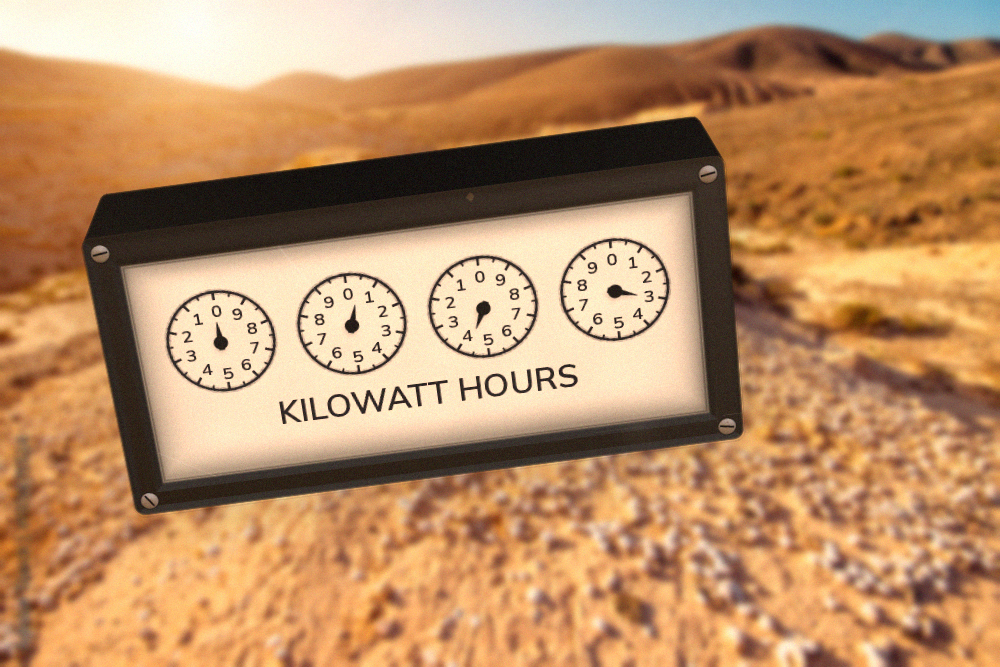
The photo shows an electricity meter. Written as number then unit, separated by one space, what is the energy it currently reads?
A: 43 kWh
